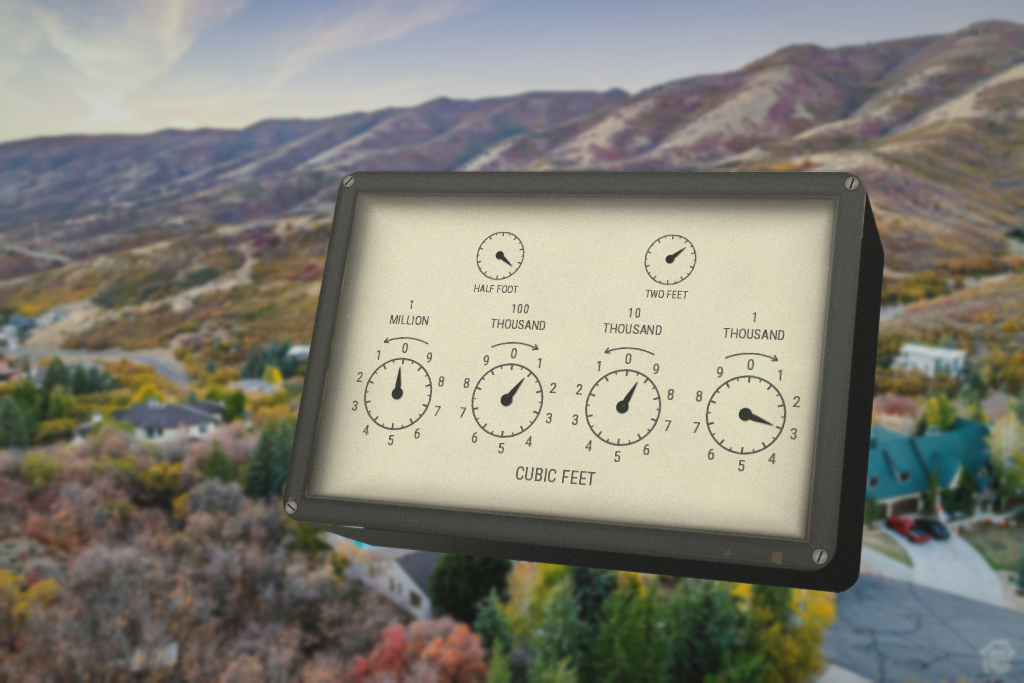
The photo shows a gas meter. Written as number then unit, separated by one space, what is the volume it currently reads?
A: 9300 ft³
